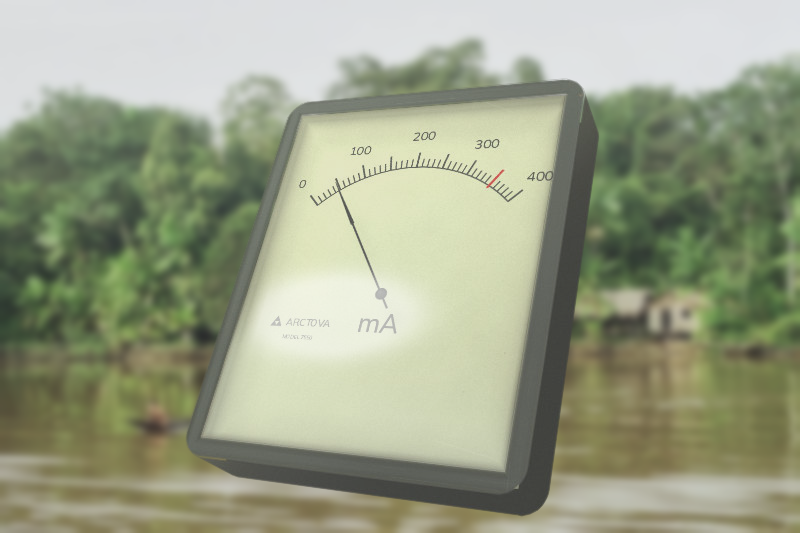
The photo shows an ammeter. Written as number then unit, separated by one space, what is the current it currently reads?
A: 50 mA
